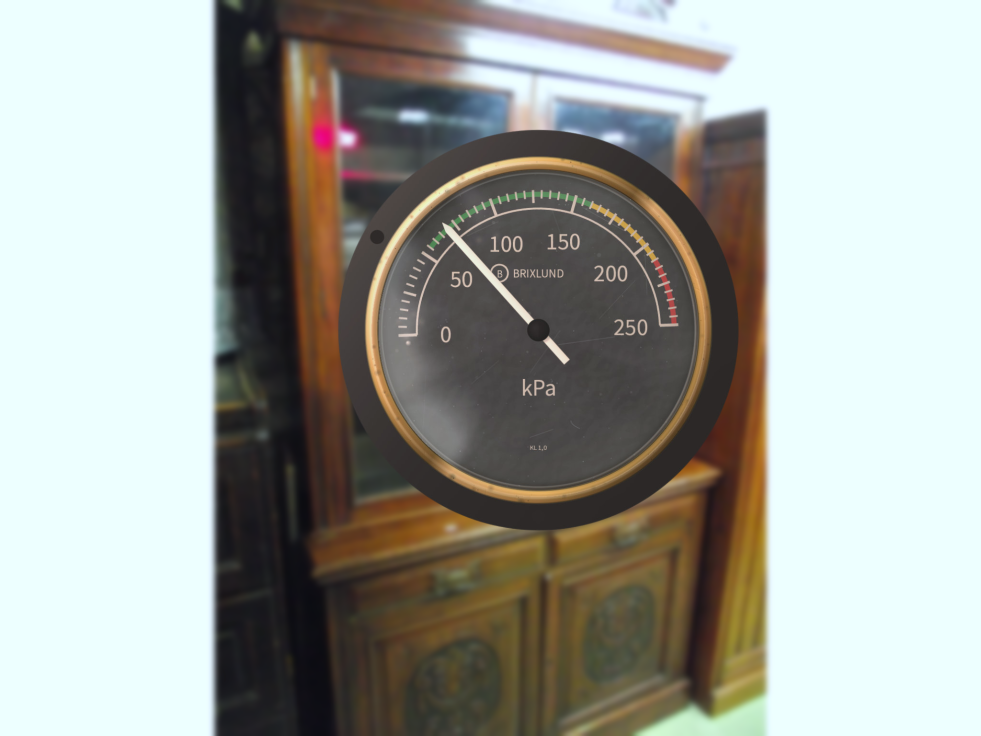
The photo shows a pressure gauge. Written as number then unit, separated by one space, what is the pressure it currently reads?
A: 70 kPa
